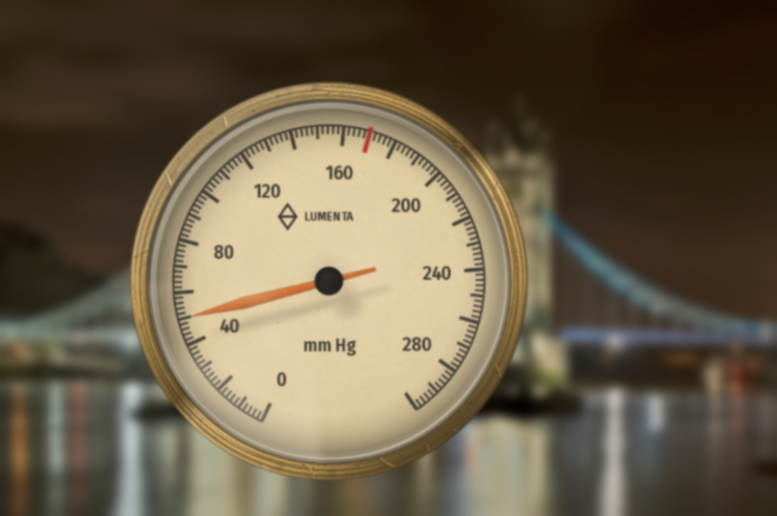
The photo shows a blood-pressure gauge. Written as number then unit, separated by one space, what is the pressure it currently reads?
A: 50 mmHg
